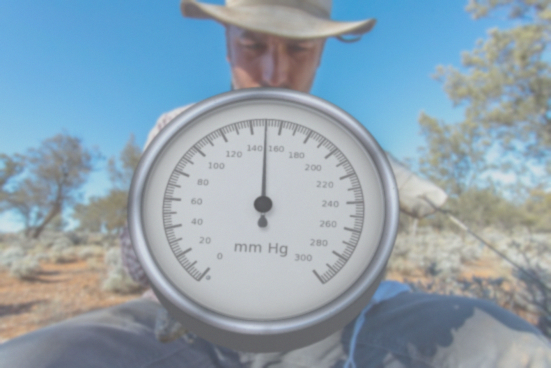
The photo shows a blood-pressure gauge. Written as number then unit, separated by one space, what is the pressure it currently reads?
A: 150 mmHg
